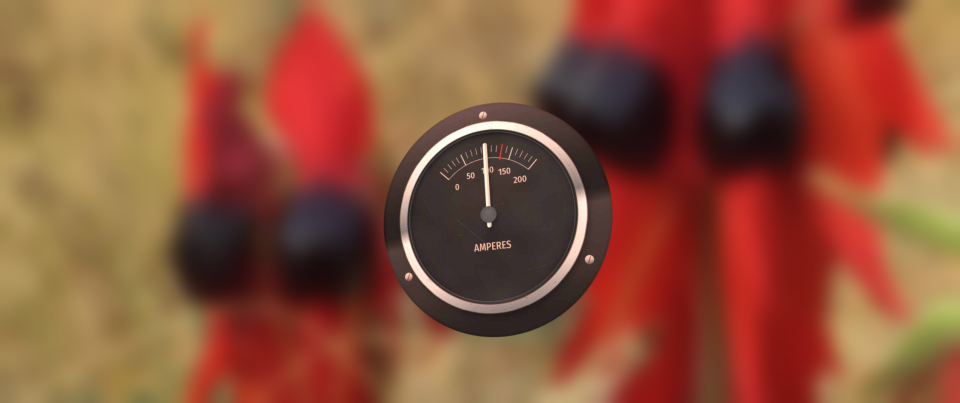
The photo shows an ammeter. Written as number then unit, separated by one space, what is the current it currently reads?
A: 100 A
